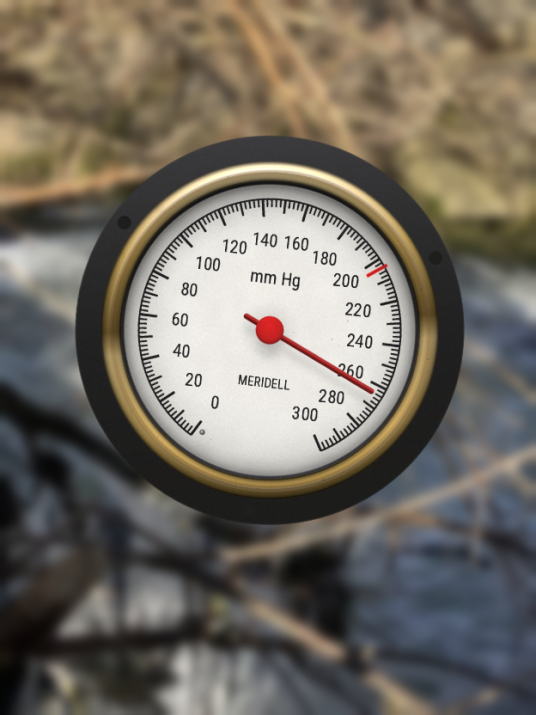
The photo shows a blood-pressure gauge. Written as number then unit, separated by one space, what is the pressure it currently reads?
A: 264 mmHg
